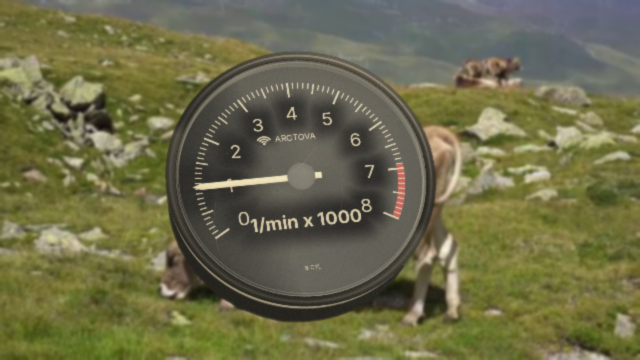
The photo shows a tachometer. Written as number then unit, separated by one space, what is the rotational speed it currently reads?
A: 1000 rpm
